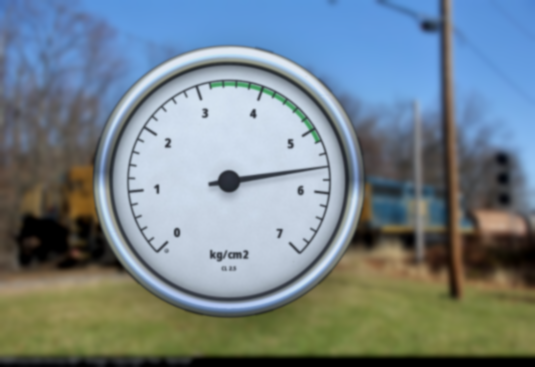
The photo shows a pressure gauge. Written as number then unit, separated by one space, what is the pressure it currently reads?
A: 5.6 kg/cm²
